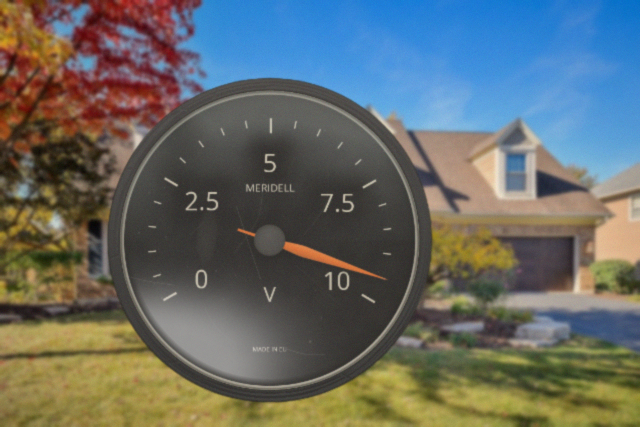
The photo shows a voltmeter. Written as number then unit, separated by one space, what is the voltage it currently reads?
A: 9.5 V
